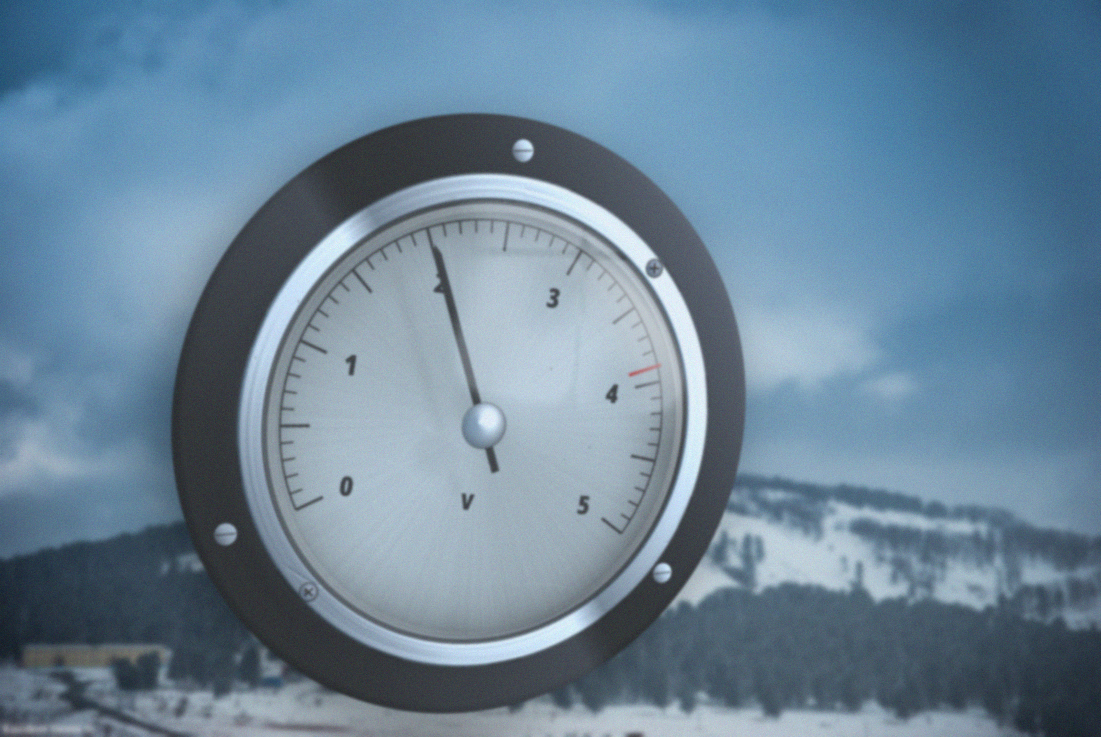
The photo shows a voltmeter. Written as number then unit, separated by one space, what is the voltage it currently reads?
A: 2 V
